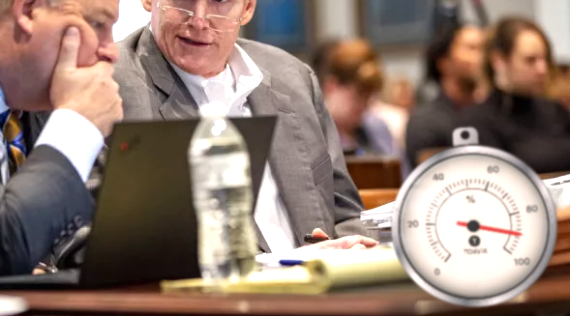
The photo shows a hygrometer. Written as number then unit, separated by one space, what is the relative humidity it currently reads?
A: 90 %
